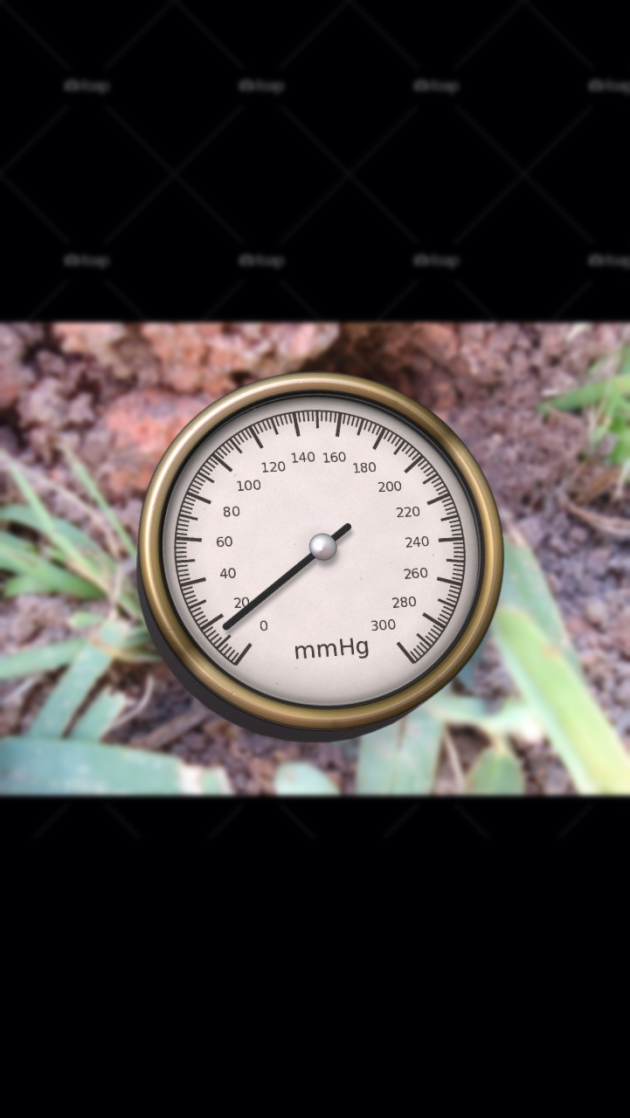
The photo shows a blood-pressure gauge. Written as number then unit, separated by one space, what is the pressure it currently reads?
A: 14 mmHg
